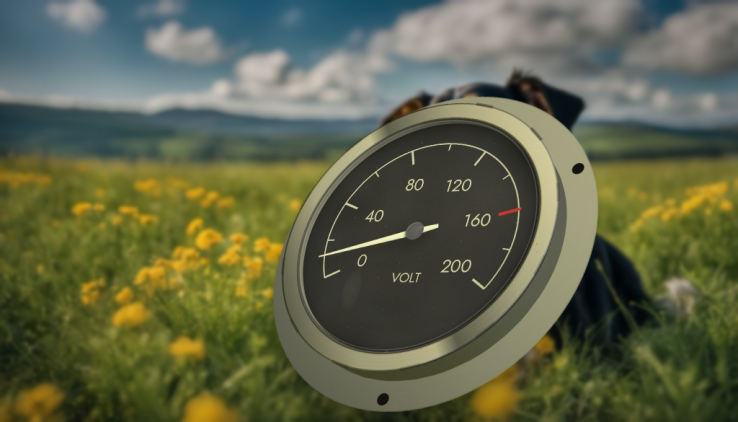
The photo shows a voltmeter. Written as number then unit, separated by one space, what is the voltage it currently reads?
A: 10 V
